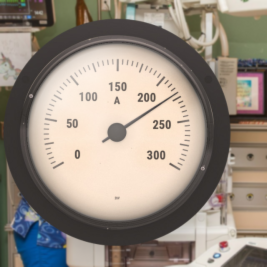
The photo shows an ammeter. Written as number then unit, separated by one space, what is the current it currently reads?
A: 220 A
